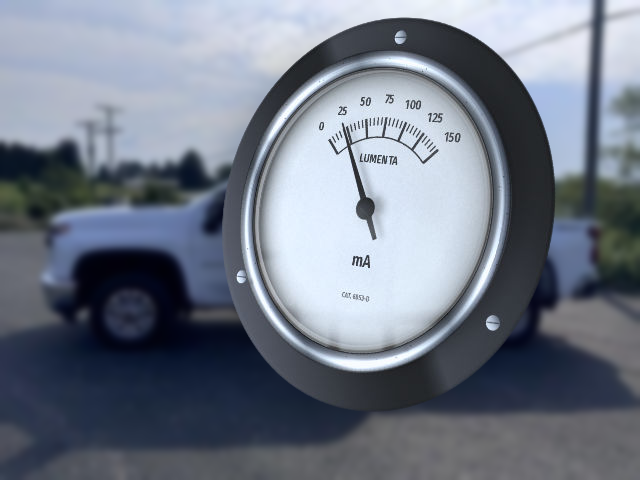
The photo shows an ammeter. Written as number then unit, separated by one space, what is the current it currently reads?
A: 25 mA
